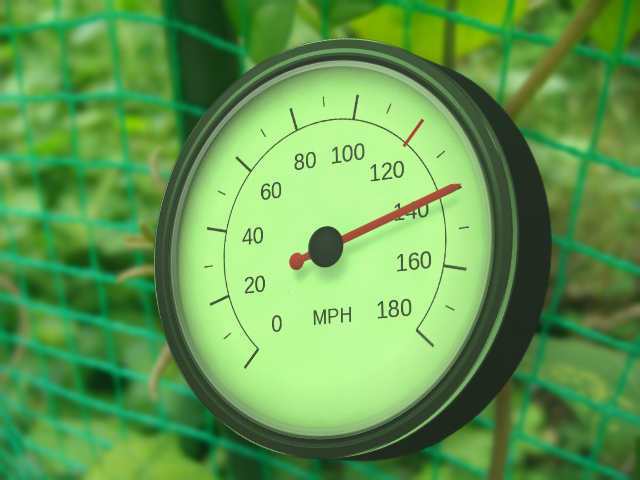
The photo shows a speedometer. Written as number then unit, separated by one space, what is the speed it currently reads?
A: 140 mph
